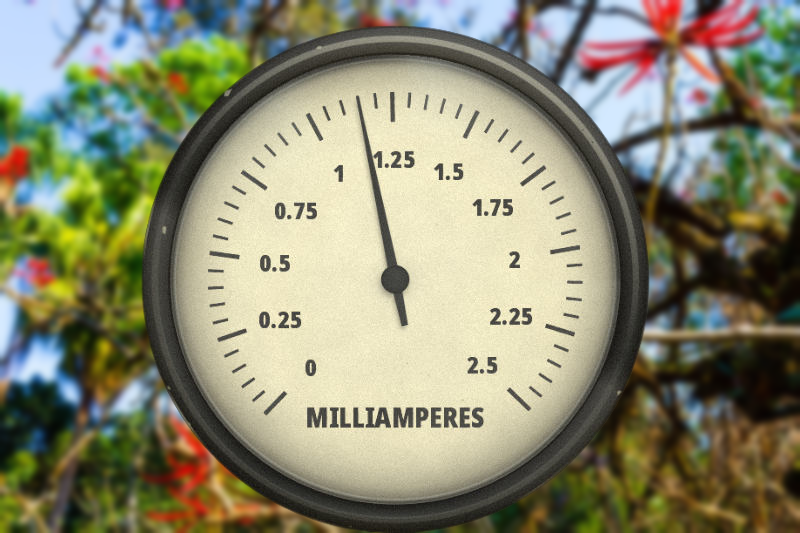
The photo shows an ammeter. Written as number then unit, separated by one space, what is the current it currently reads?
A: 1.15 mA
